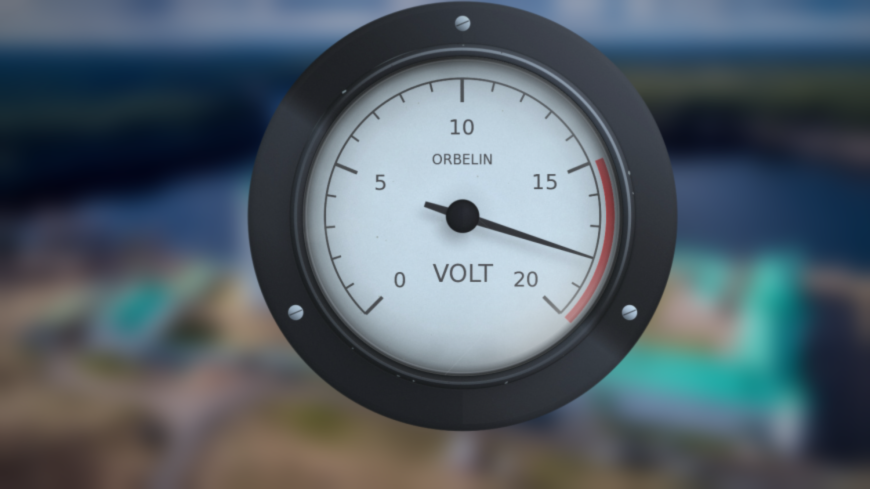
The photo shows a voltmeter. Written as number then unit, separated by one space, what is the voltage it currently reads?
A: 18 V
